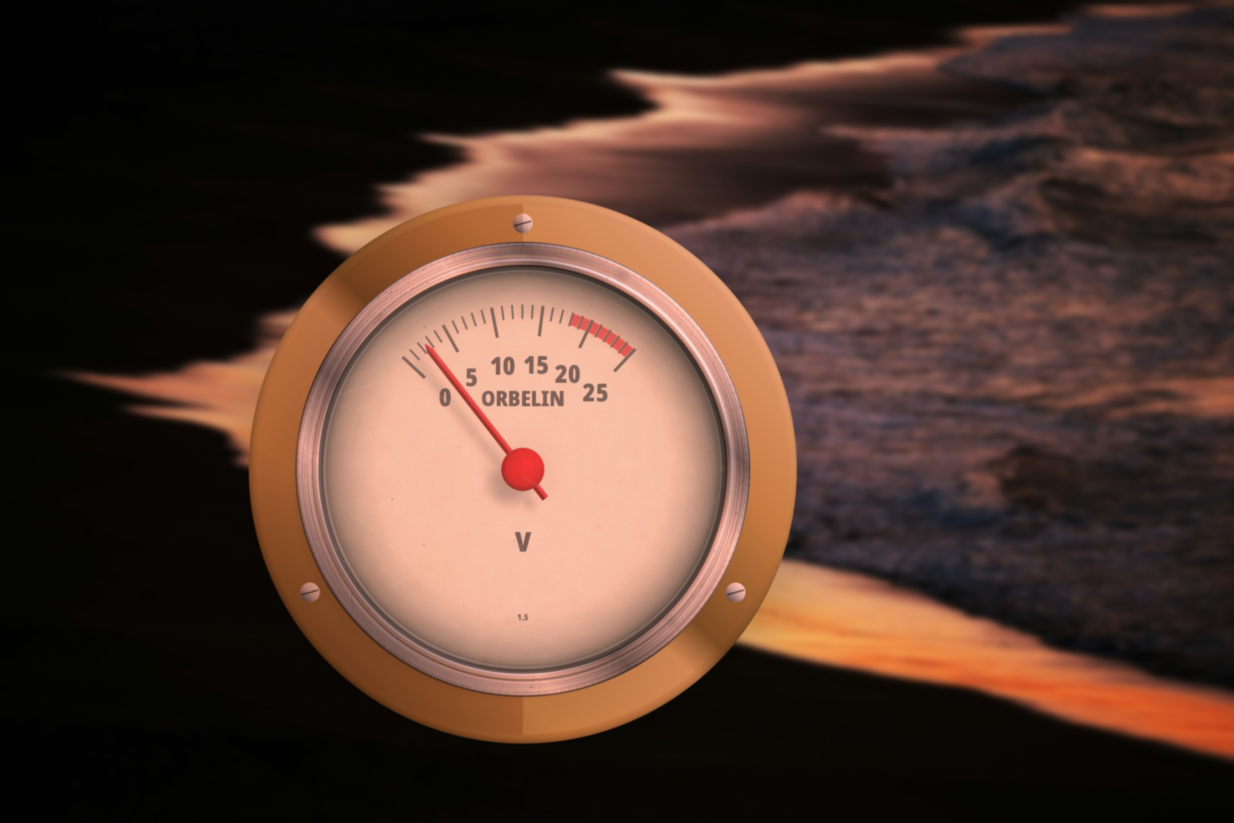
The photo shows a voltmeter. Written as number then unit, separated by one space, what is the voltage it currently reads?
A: 2.5 V
